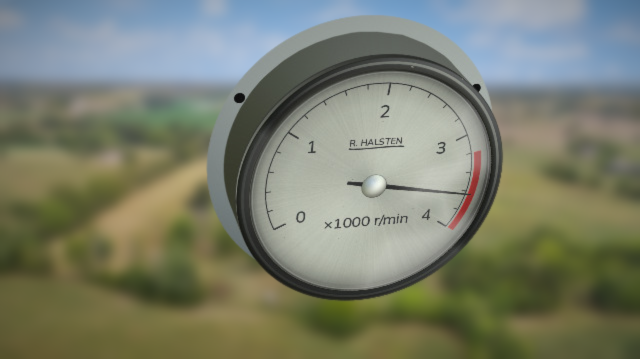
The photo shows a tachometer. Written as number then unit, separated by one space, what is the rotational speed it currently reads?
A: 3600 rpm
